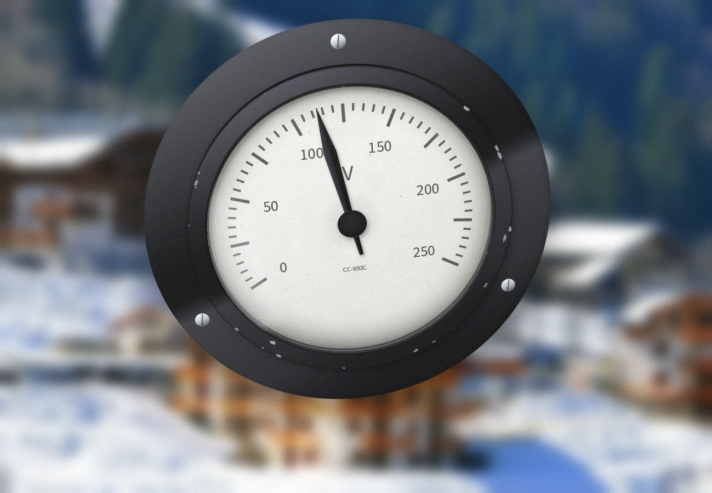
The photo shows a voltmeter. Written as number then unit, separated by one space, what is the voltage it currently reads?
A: 112.5 V
